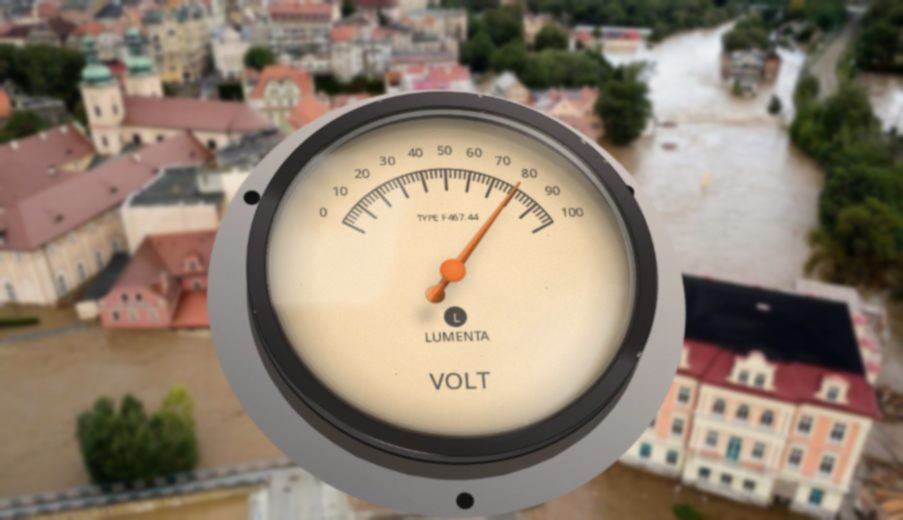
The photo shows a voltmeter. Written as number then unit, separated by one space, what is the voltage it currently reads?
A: 80 V
